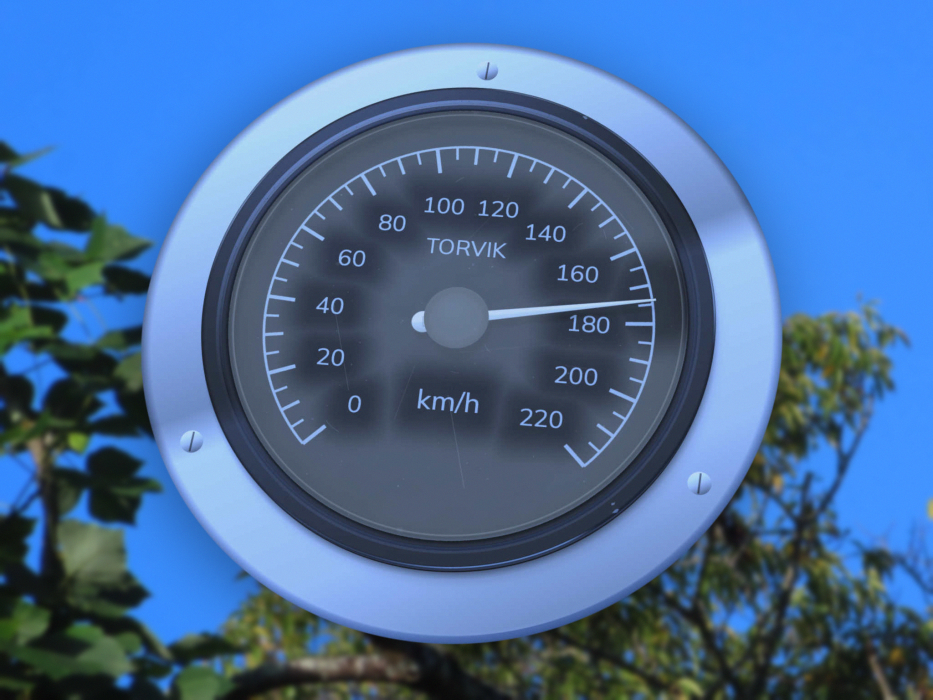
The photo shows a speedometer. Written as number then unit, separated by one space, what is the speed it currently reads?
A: 175 km/h
